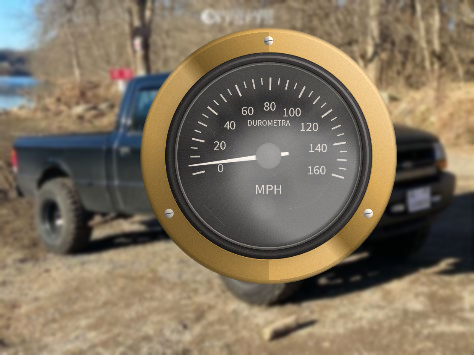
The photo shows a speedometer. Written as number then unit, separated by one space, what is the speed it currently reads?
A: 5 mph
